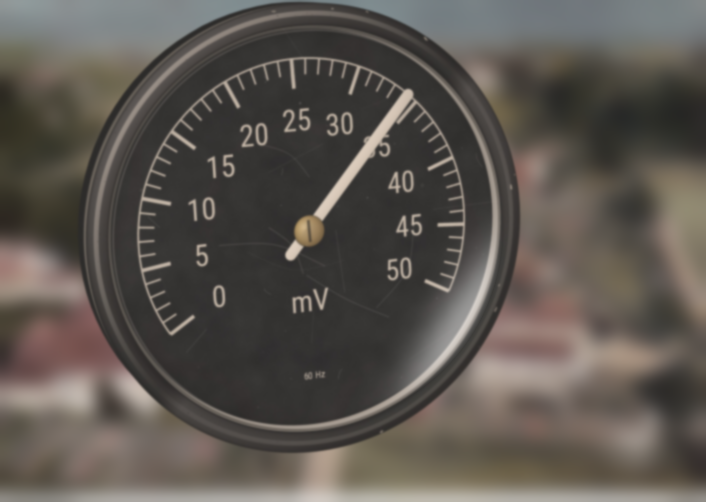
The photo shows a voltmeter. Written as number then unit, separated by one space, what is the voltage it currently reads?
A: 34 mV
